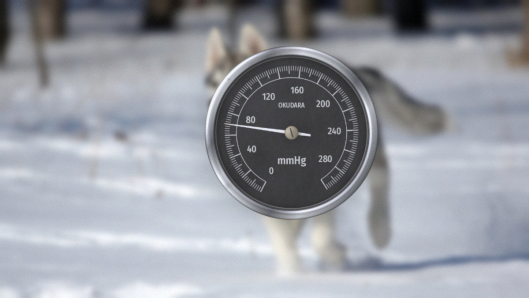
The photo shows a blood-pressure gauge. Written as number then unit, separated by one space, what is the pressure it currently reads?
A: 70 mmHg
